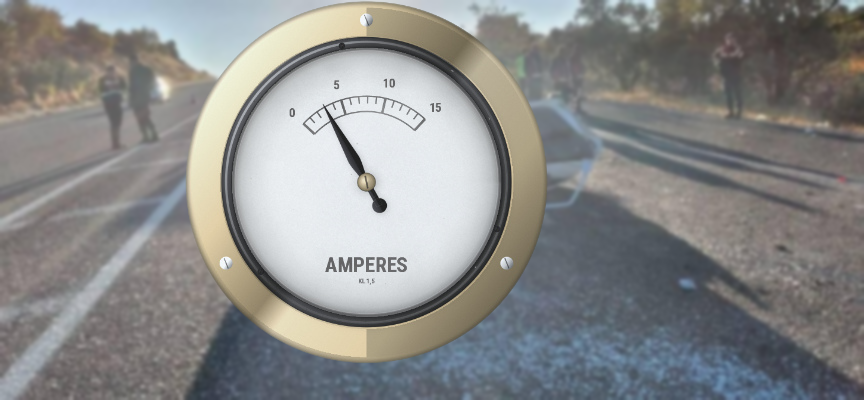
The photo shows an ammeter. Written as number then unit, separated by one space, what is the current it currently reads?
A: 3 A
